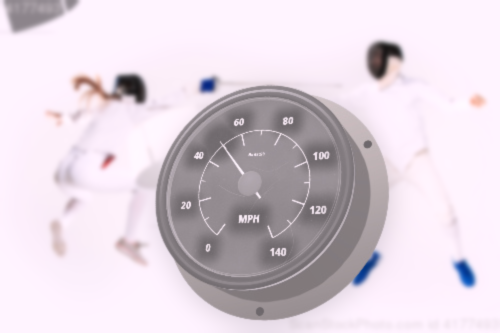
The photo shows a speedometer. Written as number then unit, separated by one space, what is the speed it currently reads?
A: 50 mph
